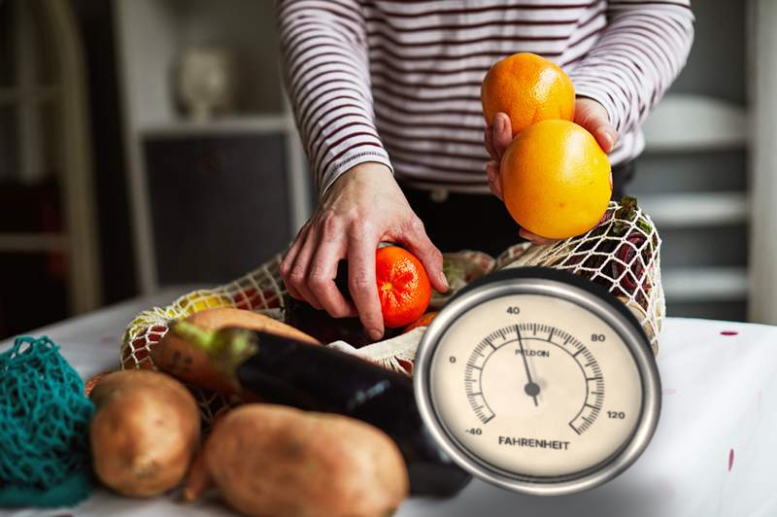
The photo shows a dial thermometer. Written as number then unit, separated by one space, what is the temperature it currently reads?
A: 40 °F
